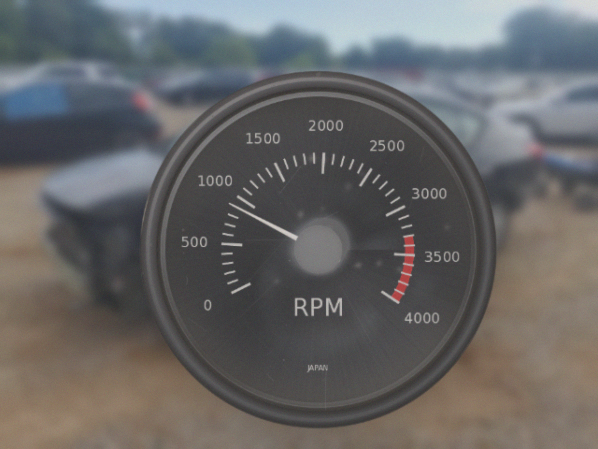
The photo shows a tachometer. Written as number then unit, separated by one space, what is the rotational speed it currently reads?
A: 900 rpm
